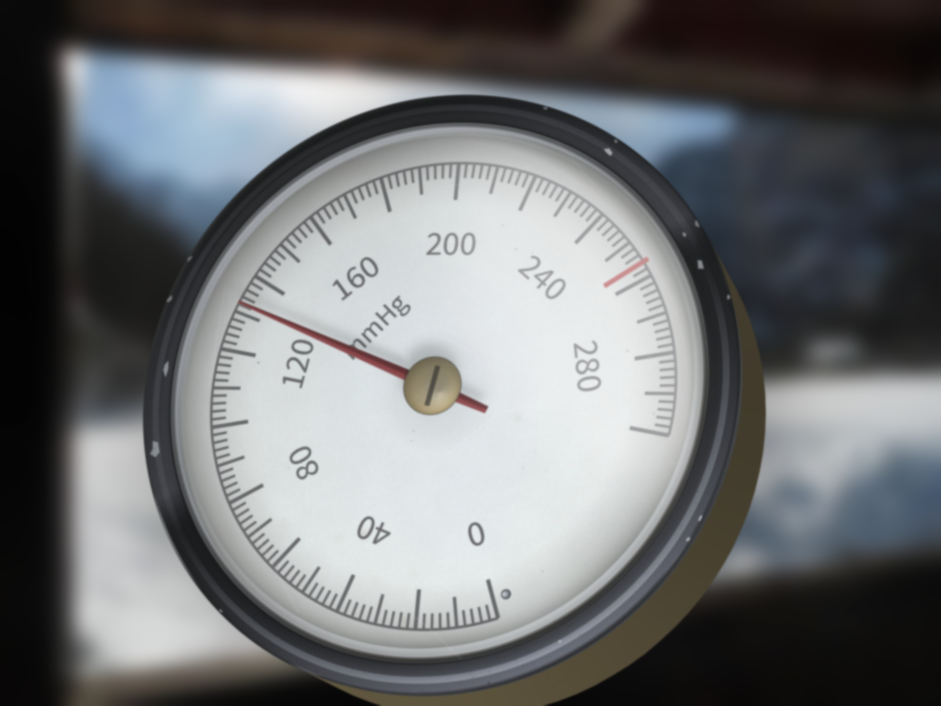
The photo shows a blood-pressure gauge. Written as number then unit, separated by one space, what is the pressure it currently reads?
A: 132 mmHg
